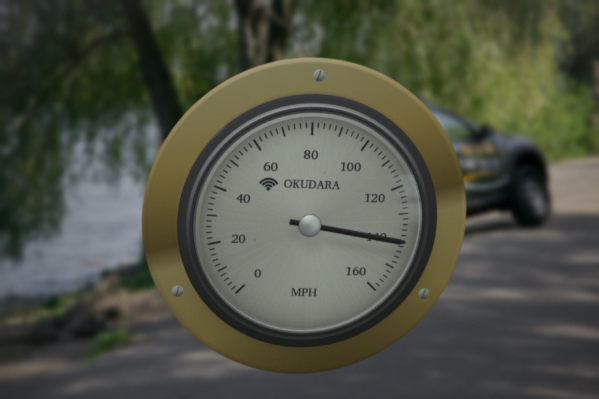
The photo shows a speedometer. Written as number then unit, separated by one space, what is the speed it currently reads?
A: 140 mph
